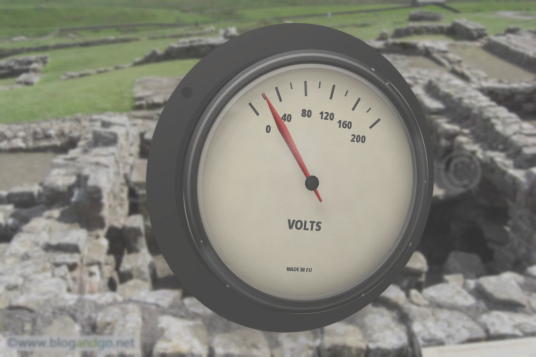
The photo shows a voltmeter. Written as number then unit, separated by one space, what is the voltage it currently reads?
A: 20 V
